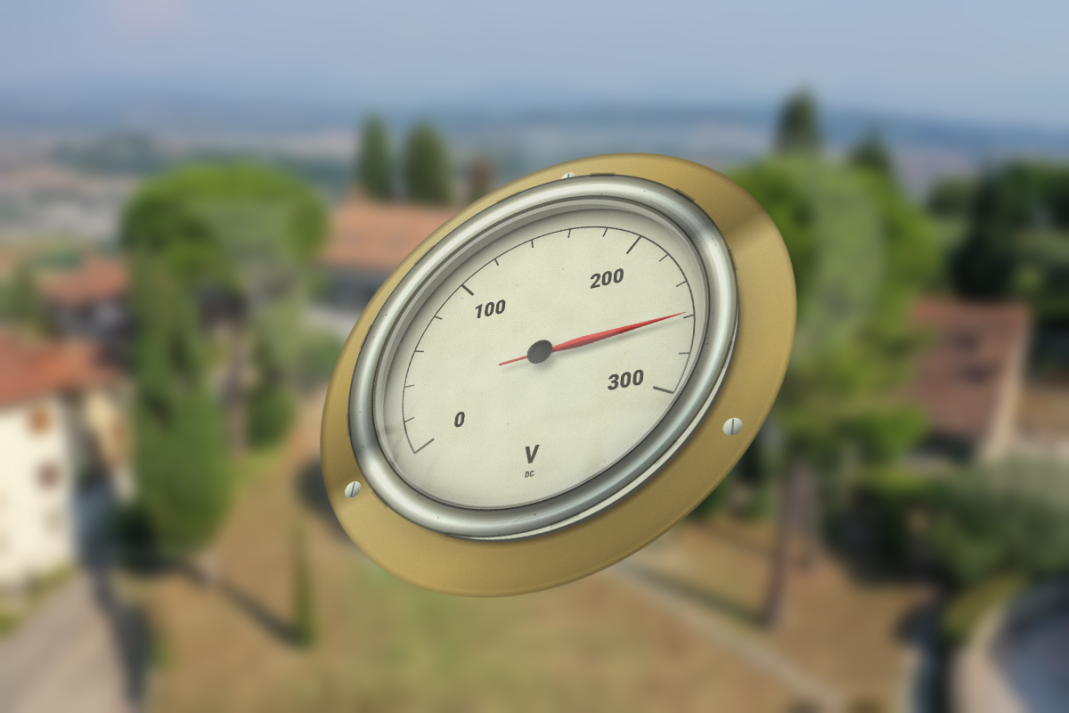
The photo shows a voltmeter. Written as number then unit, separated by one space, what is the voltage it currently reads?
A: 260 V
